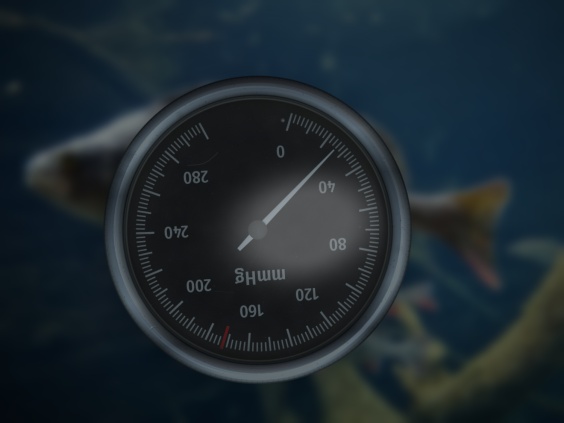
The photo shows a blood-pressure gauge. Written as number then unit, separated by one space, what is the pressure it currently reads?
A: 26 mmHg
